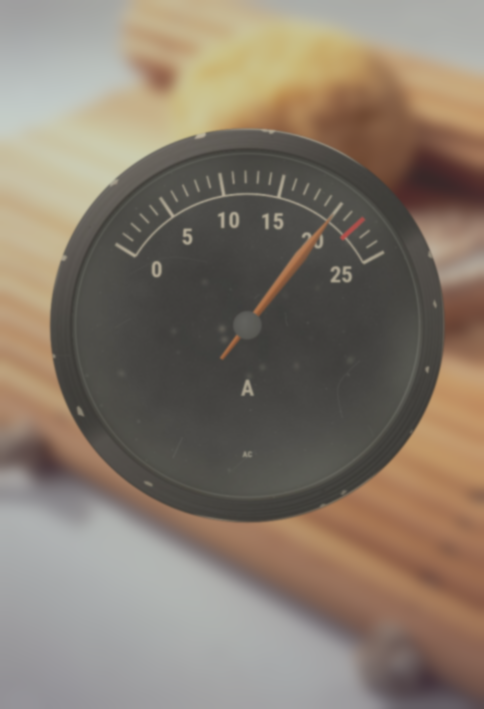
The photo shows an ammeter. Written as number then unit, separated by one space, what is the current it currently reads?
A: 20 A
